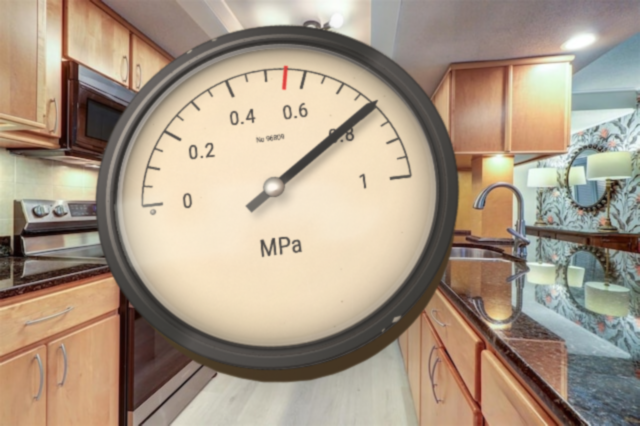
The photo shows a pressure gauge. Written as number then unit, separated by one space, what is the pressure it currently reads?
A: 0.8 MPa
